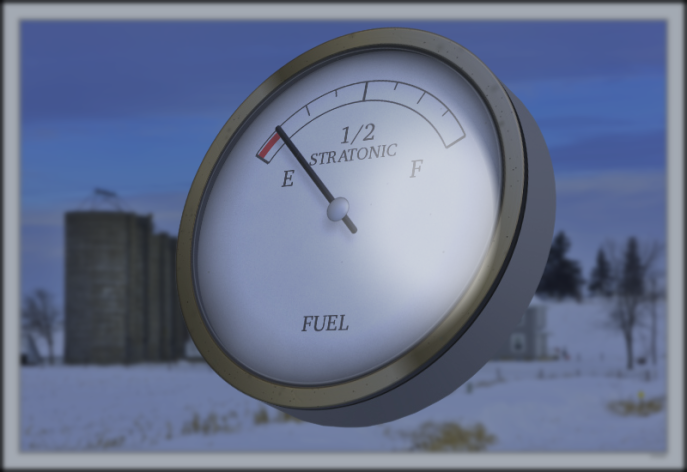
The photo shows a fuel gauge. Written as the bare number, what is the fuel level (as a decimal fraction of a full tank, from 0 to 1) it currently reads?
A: 0.125
